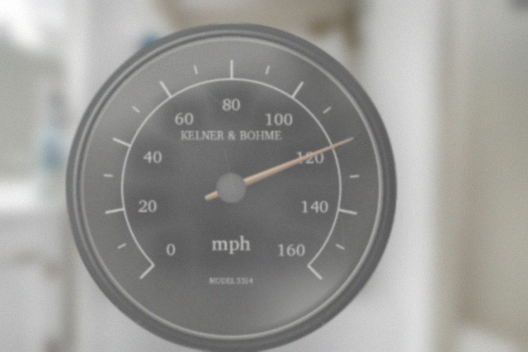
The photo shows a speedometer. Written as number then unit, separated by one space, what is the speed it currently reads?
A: 120 mph
